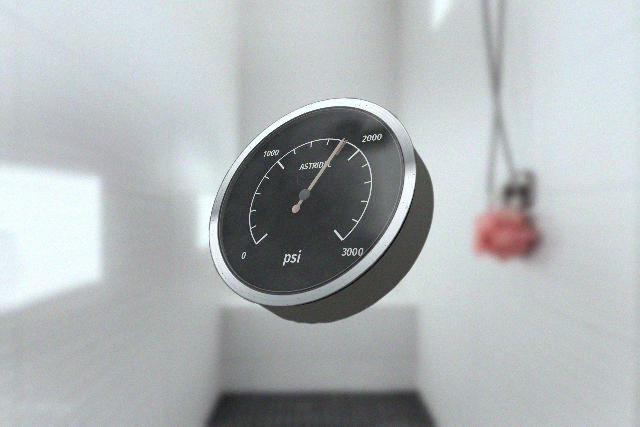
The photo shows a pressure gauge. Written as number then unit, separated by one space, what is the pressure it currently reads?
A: 1800 psi
